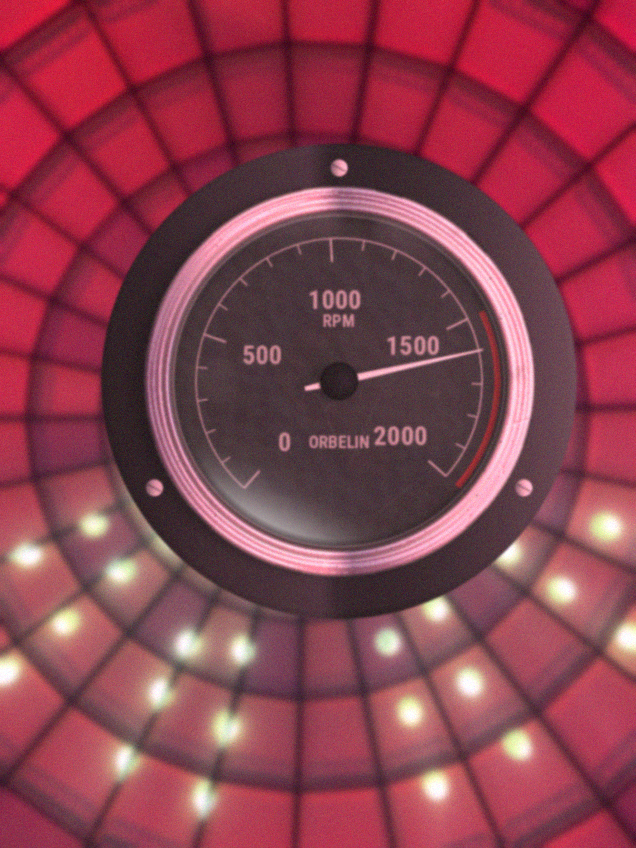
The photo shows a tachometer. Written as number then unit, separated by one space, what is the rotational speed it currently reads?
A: 1600 rpm
